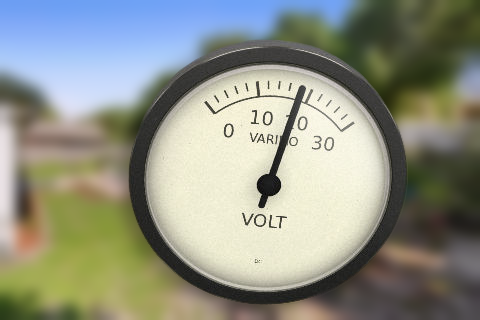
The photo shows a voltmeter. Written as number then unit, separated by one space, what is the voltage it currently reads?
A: 18 V
